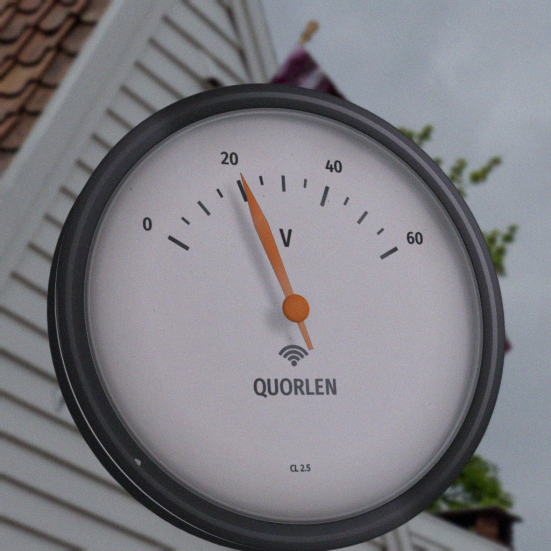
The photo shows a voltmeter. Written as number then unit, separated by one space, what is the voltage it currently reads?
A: 20 V
